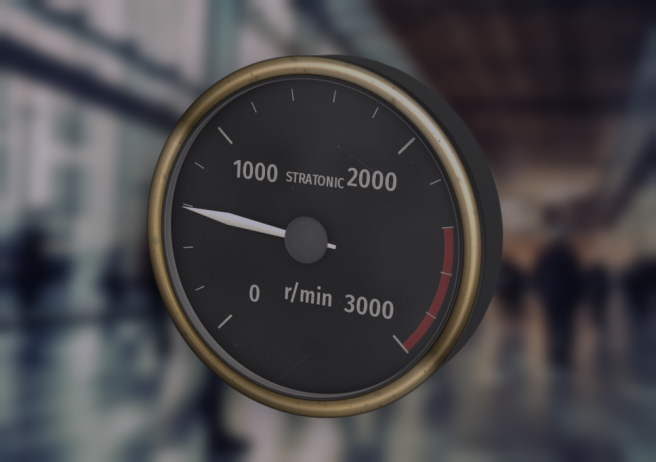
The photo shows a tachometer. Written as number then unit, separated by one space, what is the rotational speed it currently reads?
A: 600 rpm
